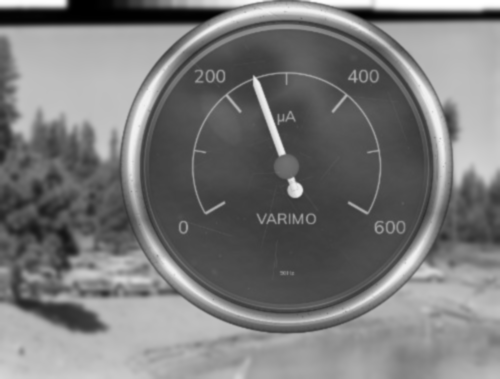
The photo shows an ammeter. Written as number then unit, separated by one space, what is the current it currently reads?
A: 250 µA
